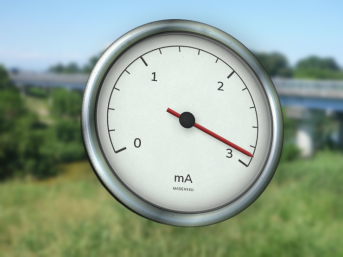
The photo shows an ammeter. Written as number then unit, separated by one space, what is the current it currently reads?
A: 2.9 mA
